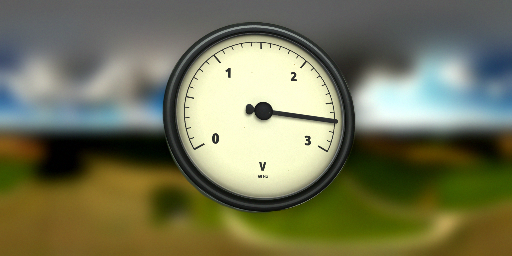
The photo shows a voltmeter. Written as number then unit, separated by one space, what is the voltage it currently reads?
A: 2.7 V
